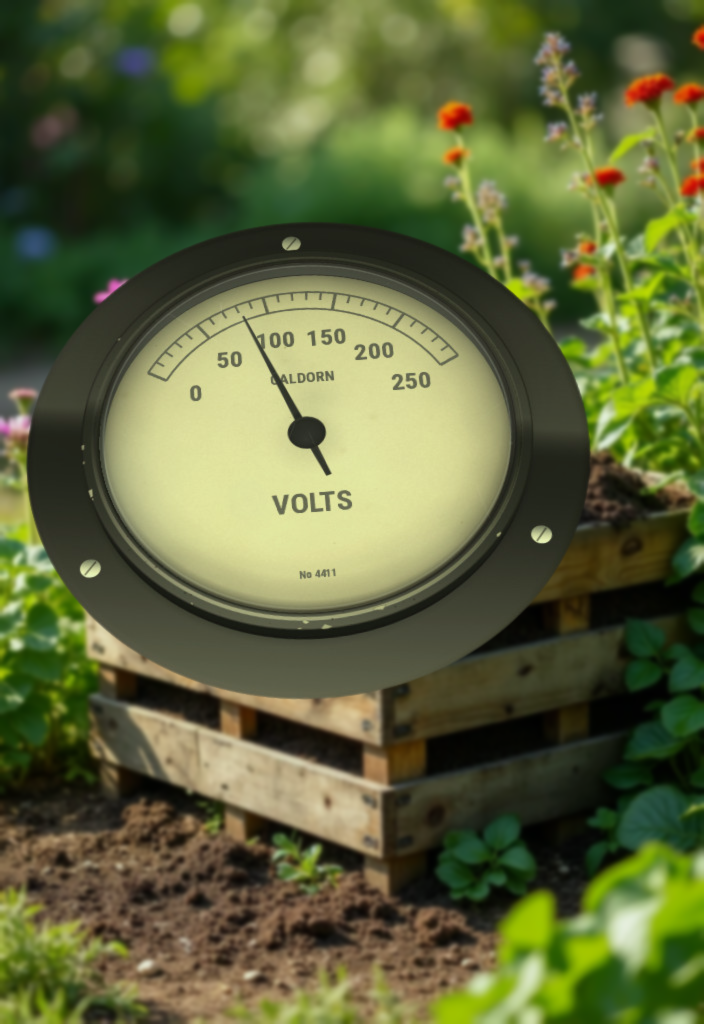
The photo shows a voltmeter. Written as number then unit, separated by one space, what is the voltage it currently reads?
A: 80 V
